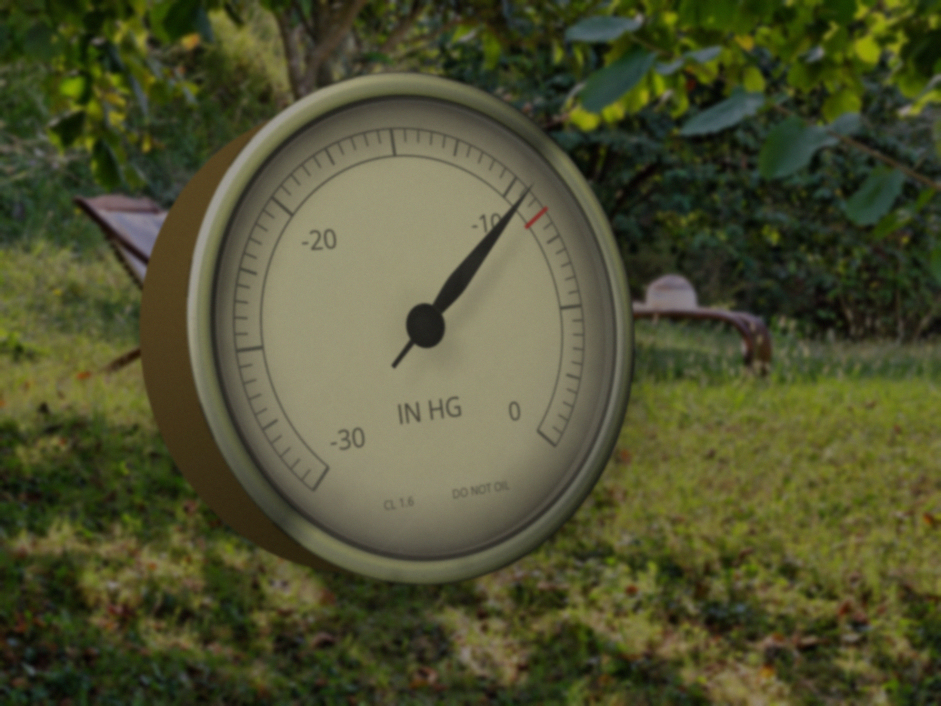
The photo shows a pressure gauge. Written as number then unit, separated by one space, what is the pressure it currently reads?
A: -9.5 inHg
